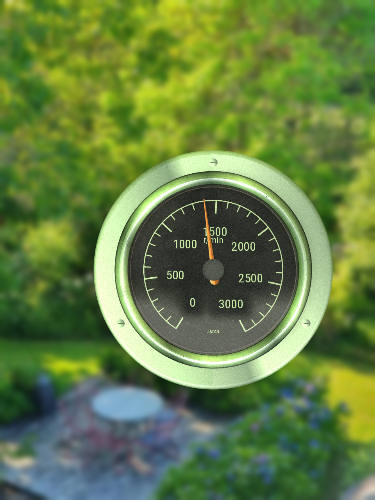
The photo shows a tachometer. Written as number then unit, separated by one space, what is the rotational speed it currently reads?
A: 1400 rpm
